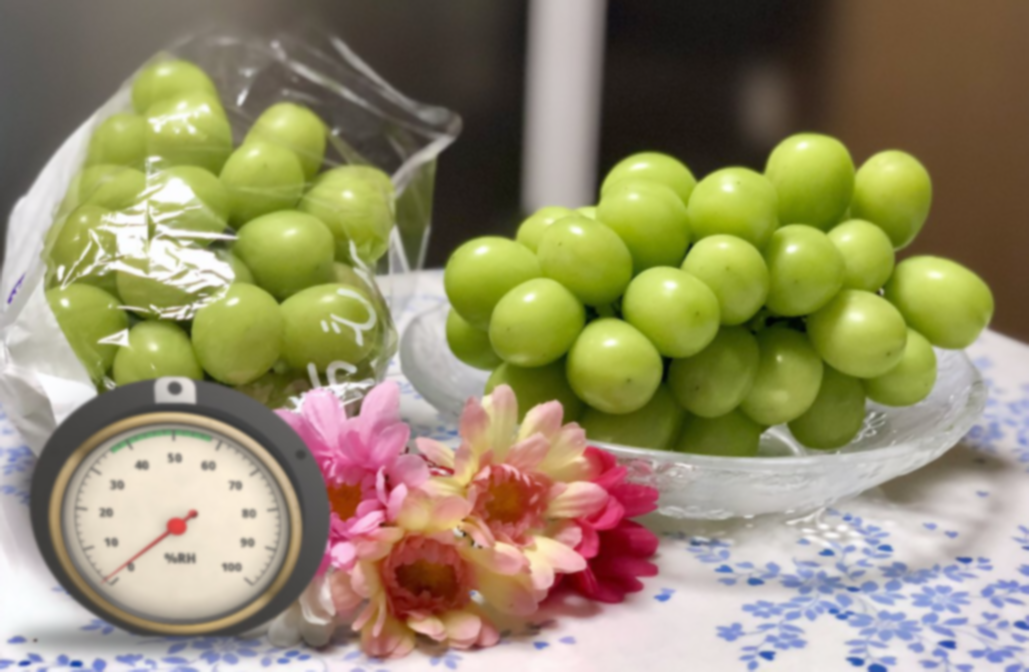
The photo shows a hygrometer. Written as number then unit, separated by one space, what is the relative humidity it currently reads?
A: 2 %
